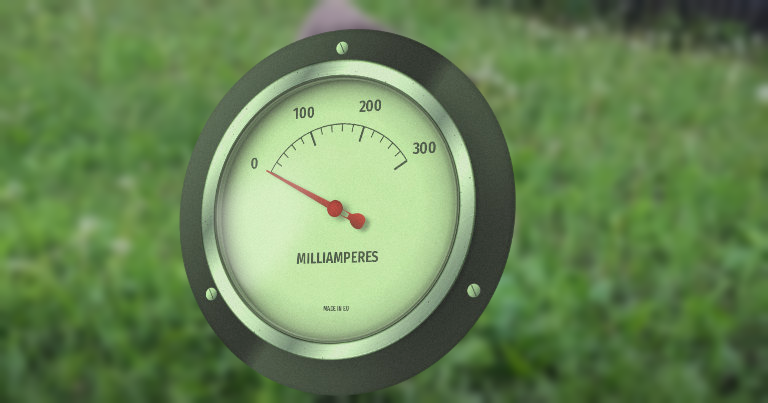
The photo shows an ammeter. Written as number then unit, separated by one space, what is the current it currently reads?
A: 0 mA
